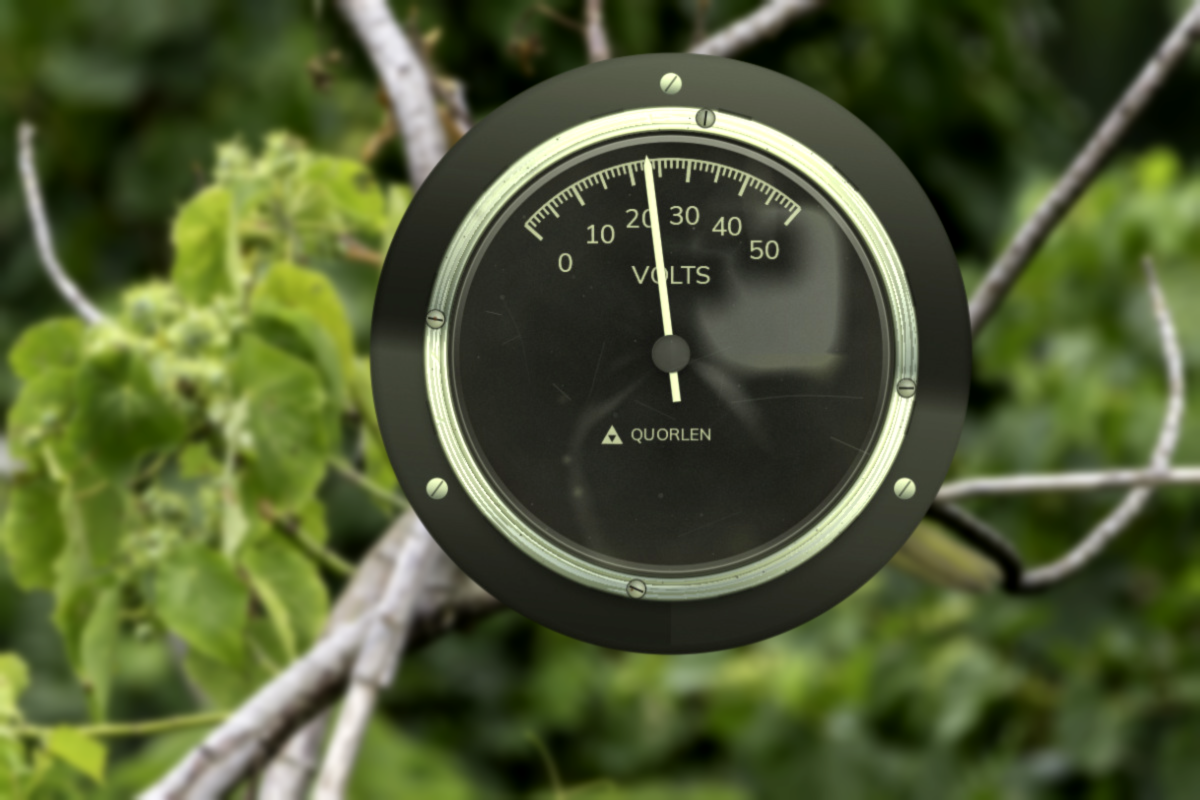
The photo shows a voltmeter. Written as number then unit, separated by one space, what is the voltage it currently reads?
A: 23 V
